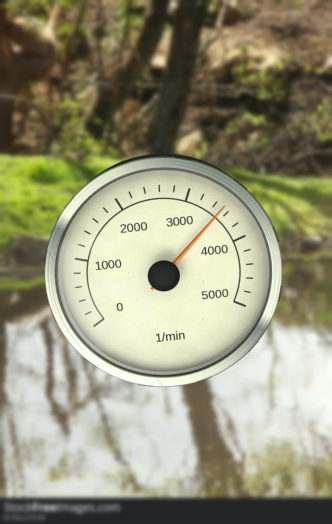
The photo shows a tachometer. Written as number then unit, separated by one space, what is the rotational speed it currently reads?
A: 3500 rpm
